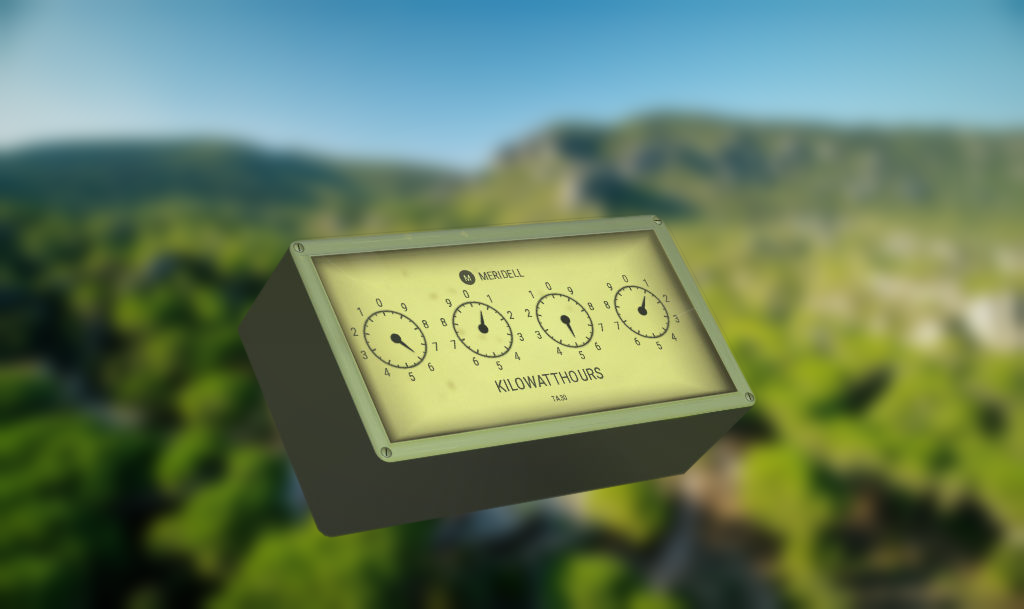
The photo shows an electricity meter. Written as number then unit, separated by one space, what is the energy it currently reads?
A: 6051 kWh
